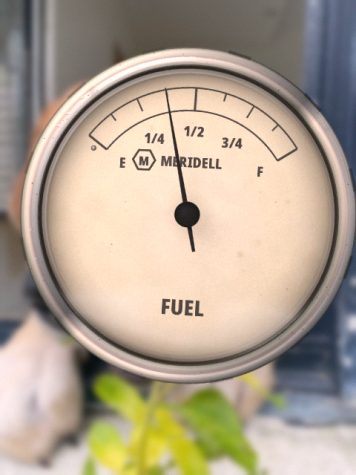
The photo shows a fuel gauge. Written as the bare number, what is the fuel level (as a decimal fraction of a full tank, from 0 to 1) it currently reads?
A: 0.375
